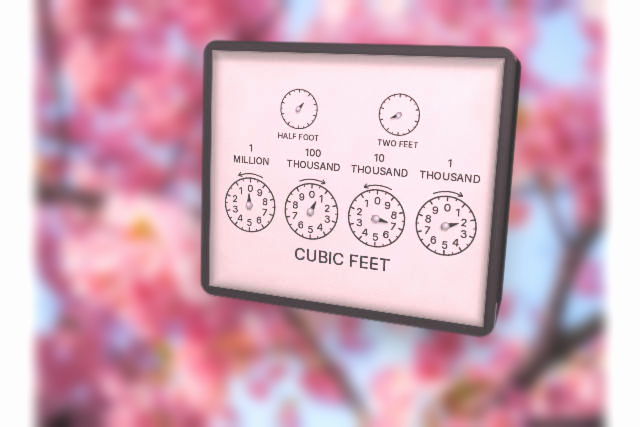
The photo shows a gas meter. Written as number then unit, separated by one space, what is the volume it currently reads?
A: 7200 ft³
